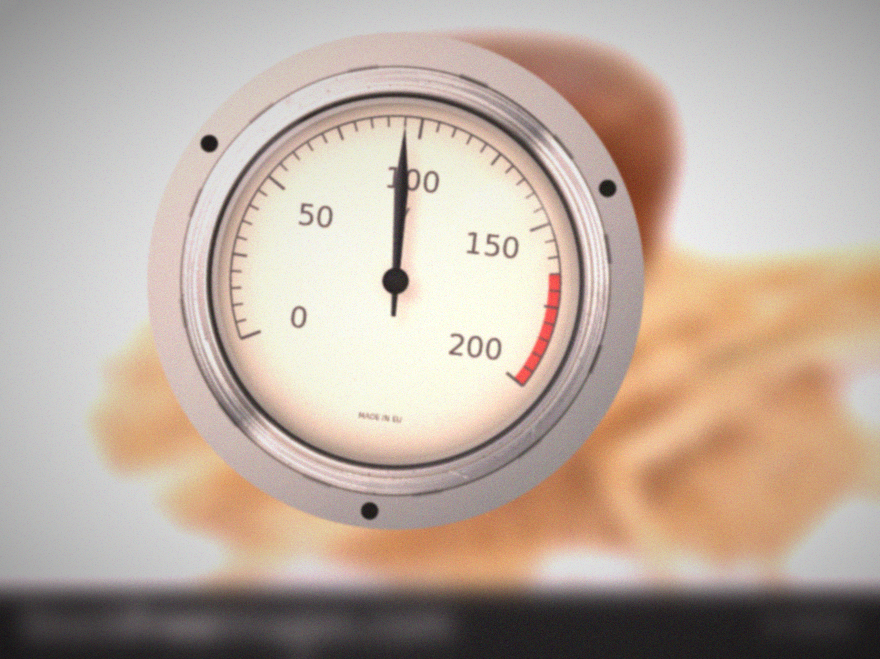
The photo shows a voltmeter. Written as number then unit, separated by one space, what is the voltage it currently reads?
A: 95 V
